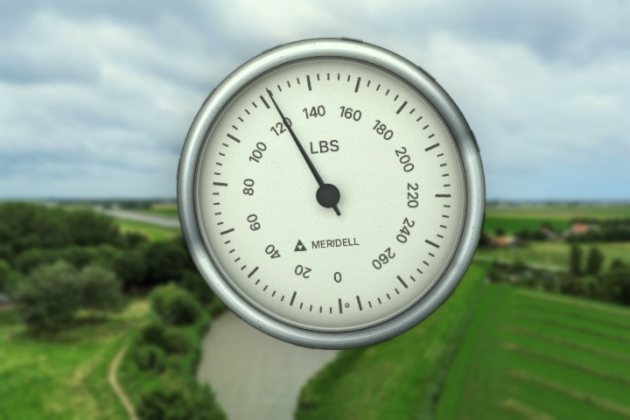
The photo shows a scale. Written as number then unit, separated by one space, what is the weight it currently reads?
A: 124 lb
